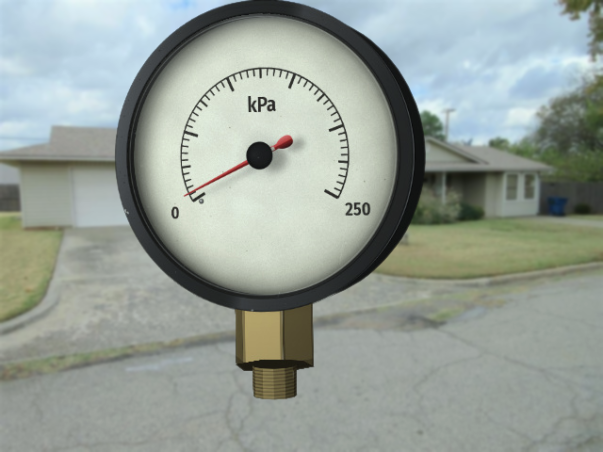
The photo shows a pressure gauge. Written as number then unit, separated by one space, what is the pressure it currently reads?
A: 5 kPa
